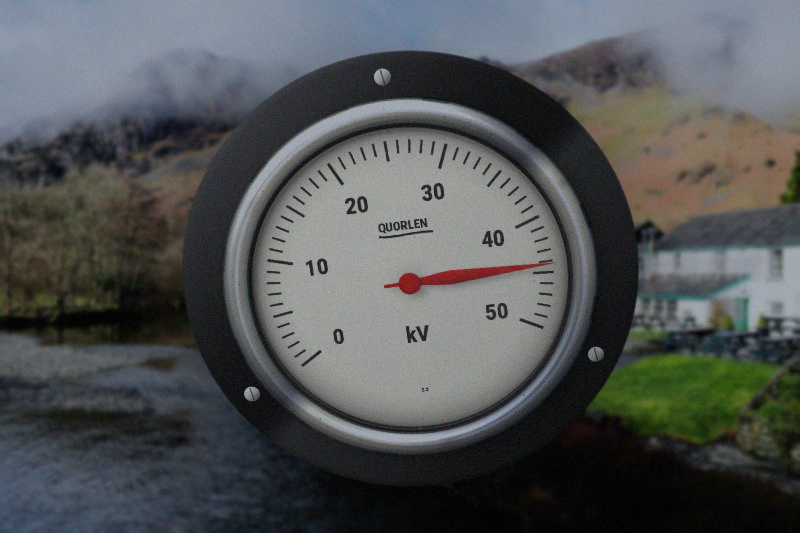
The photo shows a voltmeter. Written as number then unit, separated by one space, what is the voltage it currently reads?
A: 44 kV
